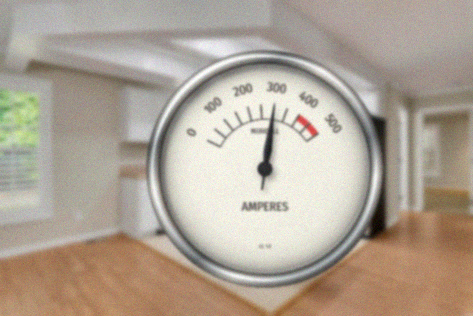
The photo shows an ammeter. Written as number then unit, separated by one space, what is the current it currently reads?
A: 300 A
